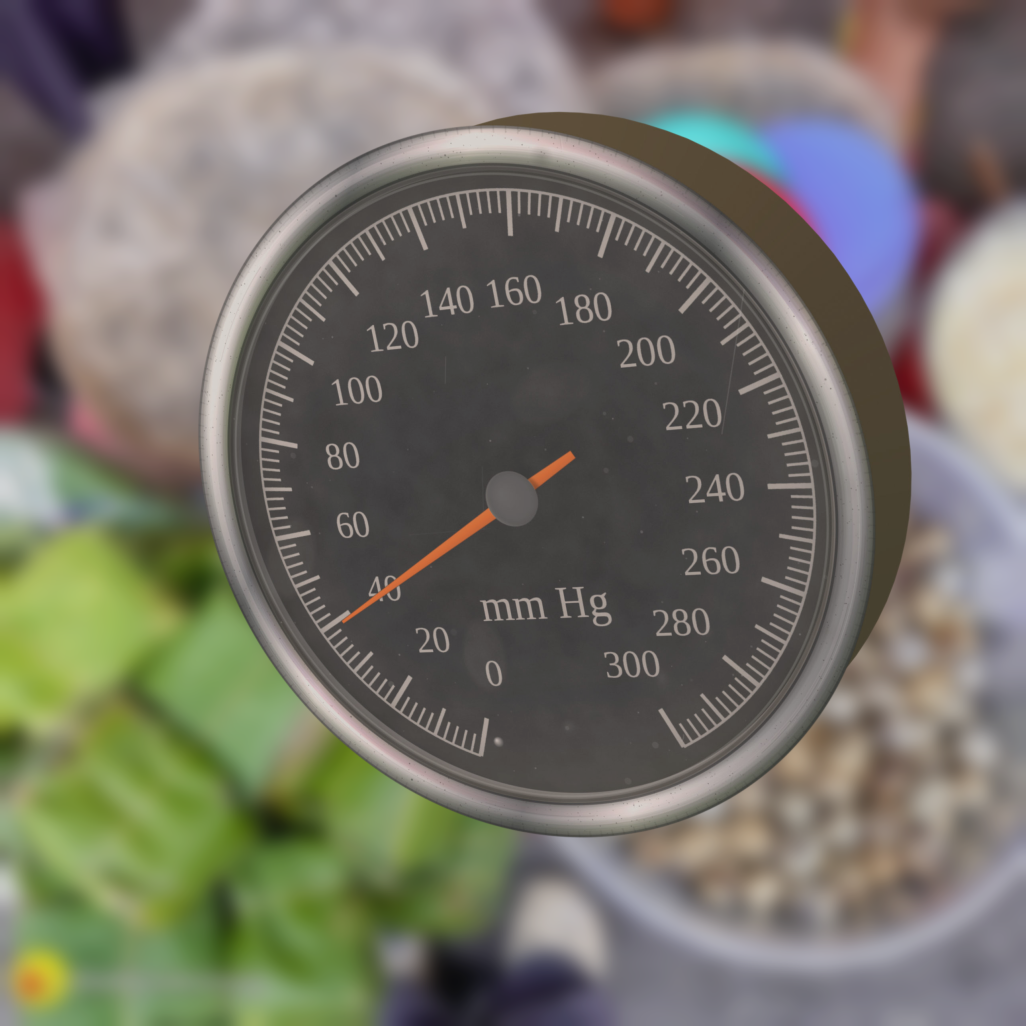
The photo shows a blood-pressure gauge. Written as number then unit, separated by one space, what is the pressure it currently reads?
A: 39 mmHg
